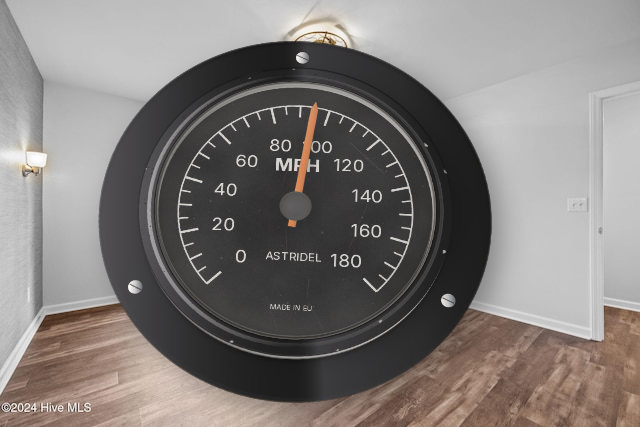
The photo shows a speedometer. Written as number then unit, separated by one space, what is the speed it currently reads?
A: 95 mph
